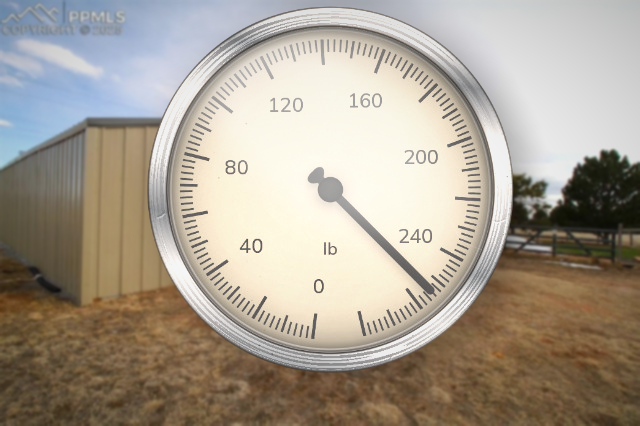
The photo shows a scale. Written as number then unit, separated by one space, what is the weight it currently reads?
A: 254 lb
